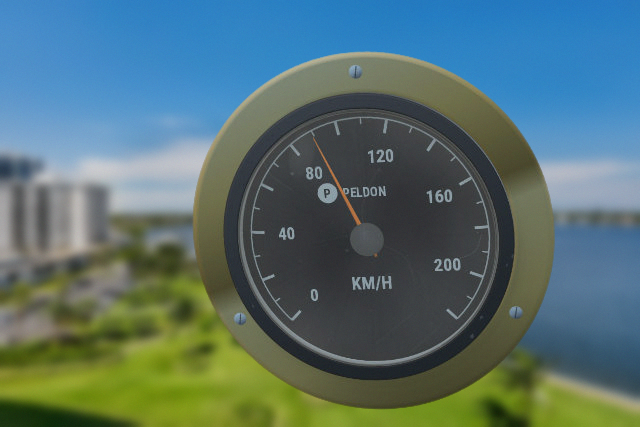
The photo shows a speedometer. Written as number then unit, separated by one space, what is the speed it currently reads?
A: 90 km/h
